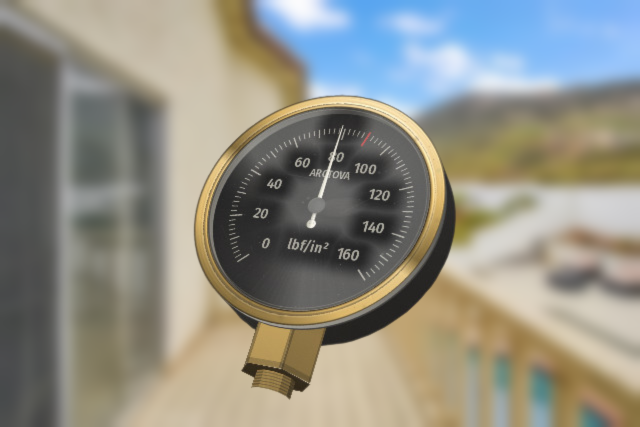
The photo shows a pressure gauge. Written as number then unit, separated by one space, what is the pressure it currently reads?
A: 80 psi
